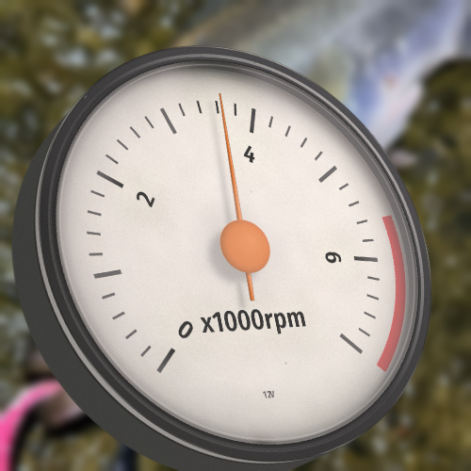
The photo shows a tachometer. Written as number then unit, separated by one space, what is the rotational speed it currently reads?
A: 3600 rpm
